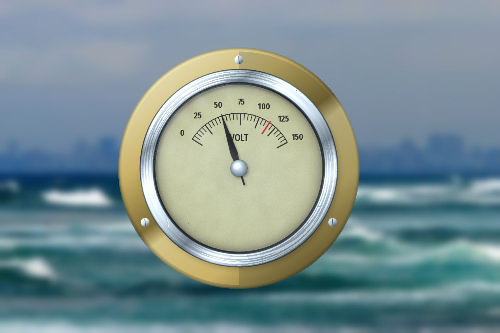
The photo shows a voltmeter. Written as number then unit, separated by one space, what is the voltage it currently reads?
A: 50 V
